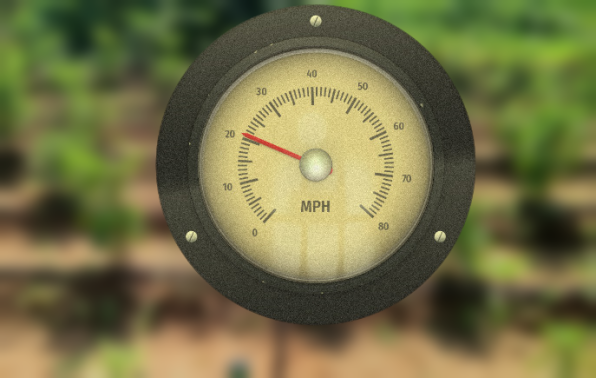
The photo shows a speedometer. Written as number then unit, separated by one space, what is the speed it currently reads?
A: 21 mph
